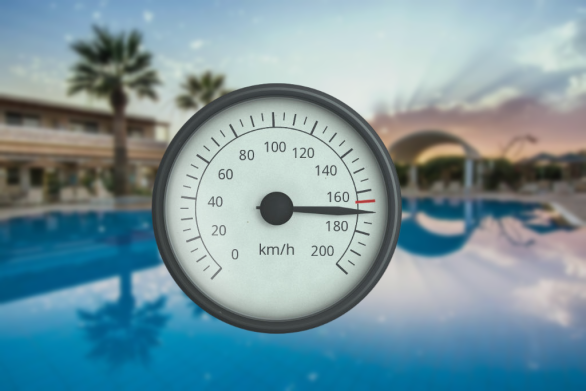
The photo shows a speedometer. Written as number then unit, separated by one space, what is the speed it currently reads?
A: 170 km/h
